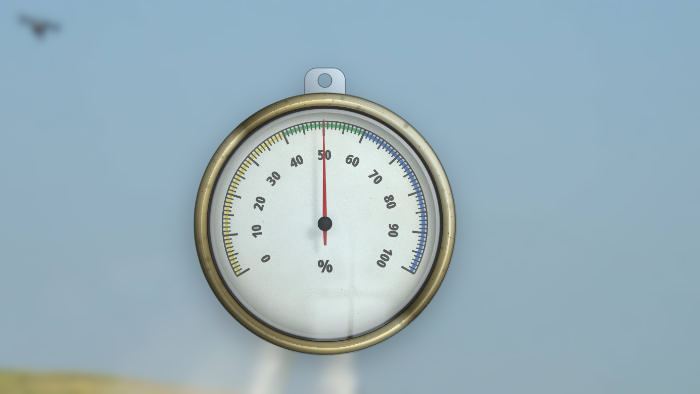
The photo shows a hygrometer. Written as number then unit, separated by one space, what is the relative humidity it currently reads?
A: 50 %
